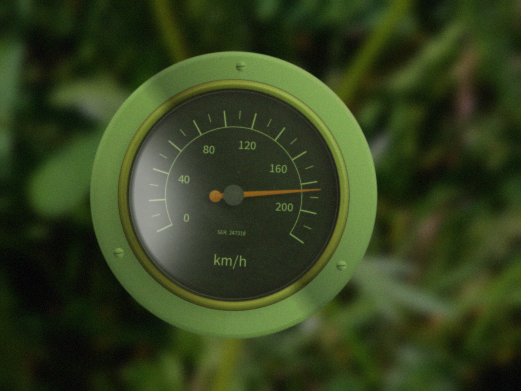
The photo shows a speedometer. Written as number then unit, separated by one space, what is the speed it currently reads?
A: 185 km/h
